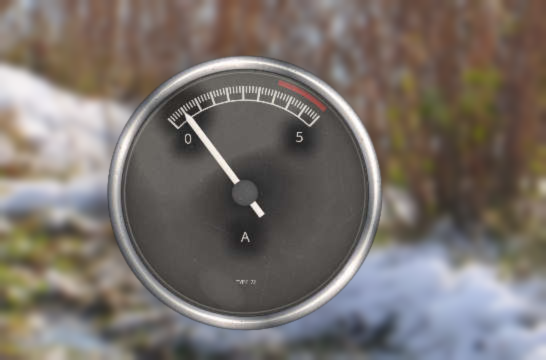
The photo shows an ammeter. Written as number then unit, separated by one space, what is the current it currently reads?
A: 0.5 A
